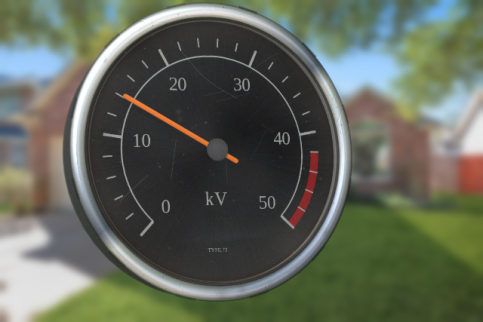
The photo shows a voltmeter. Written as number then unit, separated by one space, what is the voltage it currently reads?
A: 14 kV
